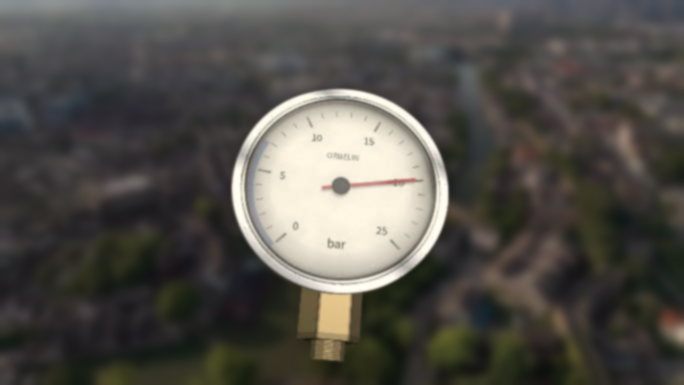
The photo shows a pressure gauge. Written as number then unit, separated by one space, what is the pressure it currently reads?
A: 20 bar
